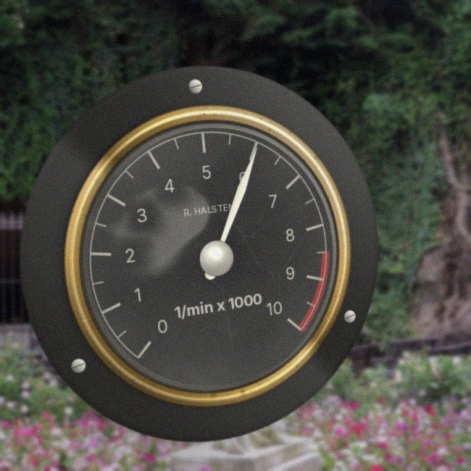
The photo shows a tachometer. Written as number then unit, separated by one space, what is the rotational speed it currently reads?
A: 6000 rpm
